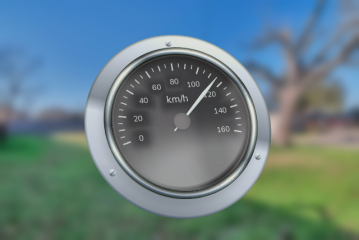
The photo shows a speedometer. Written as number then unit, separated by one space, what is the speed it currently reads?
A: 115 km/h
